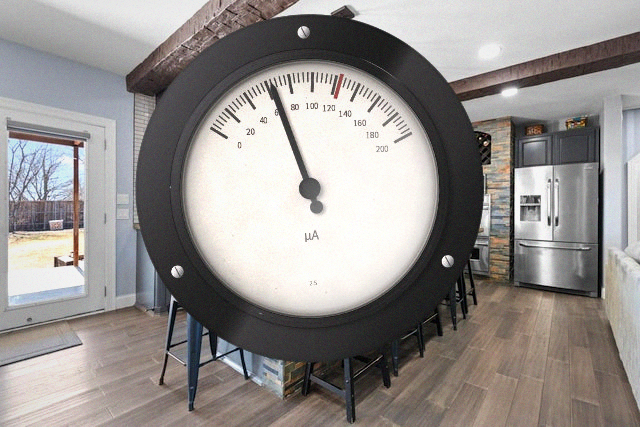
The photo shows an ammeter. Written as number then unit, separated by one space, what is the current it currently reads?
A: 64 µA
